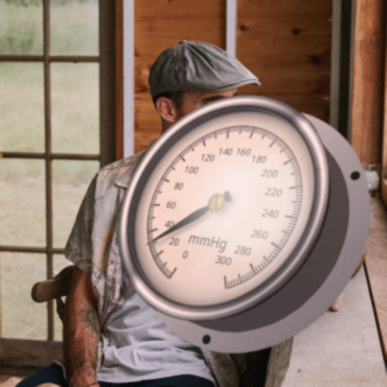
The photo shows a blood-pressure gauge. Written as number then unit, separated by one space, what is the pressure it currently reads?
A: 30 mmHg
